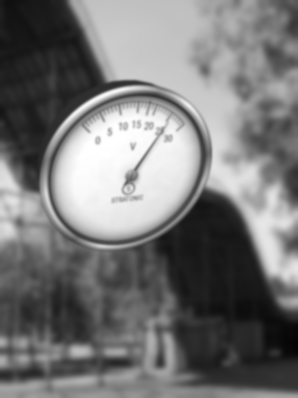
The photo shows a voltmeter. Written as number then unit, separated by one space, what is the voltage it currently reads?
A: 25 V
